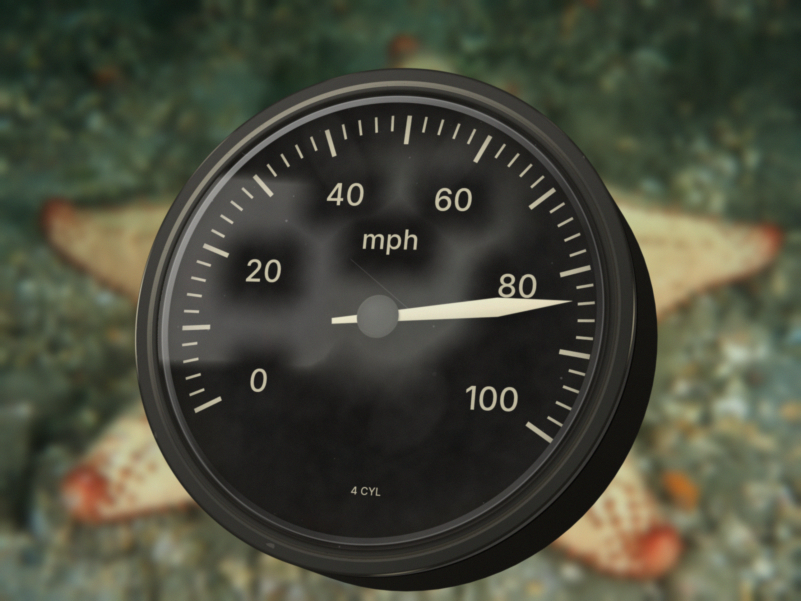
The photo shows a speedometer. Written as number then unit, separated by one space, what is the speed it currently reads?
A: 84 mph
